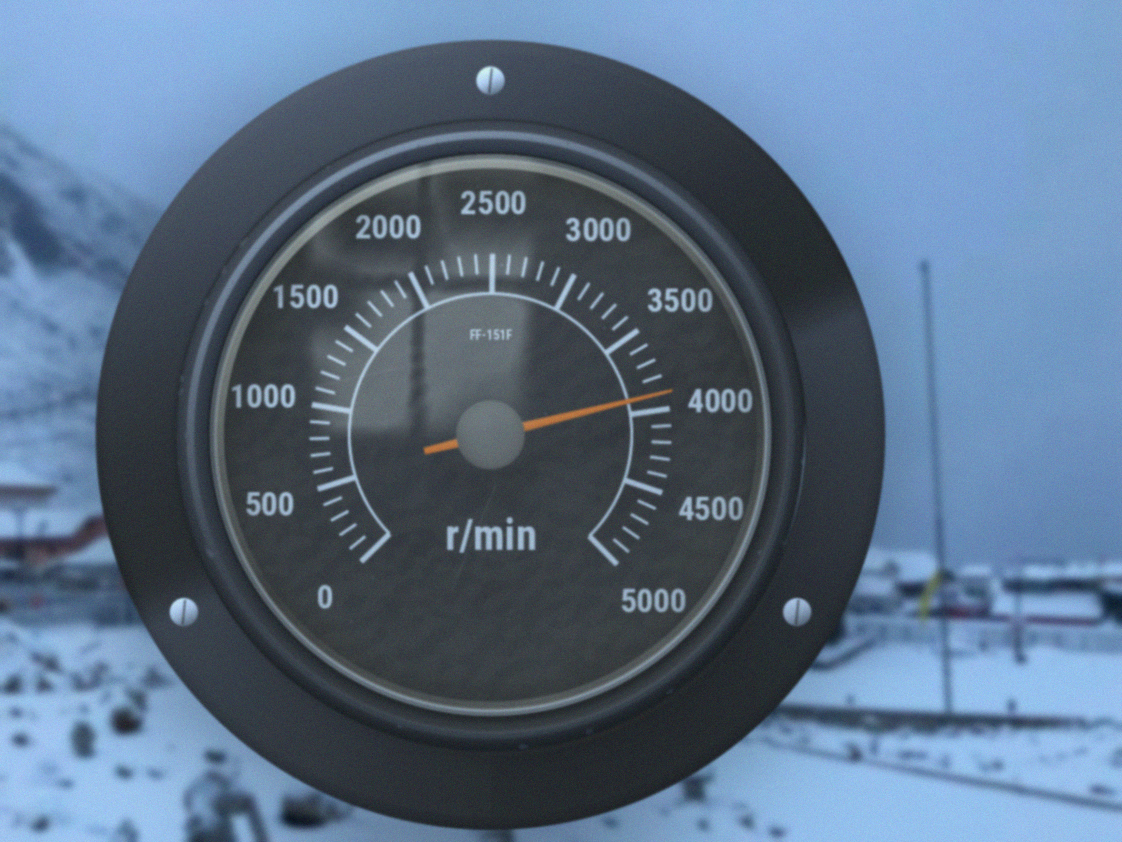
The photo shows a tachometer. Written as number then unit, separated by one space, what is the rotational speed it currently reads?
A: 3900 rpm
